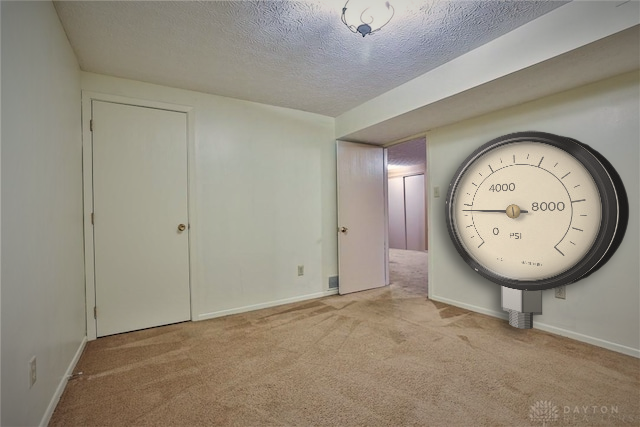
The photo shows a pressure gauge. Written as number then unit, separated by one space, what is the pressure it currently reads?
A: 1750 psi
